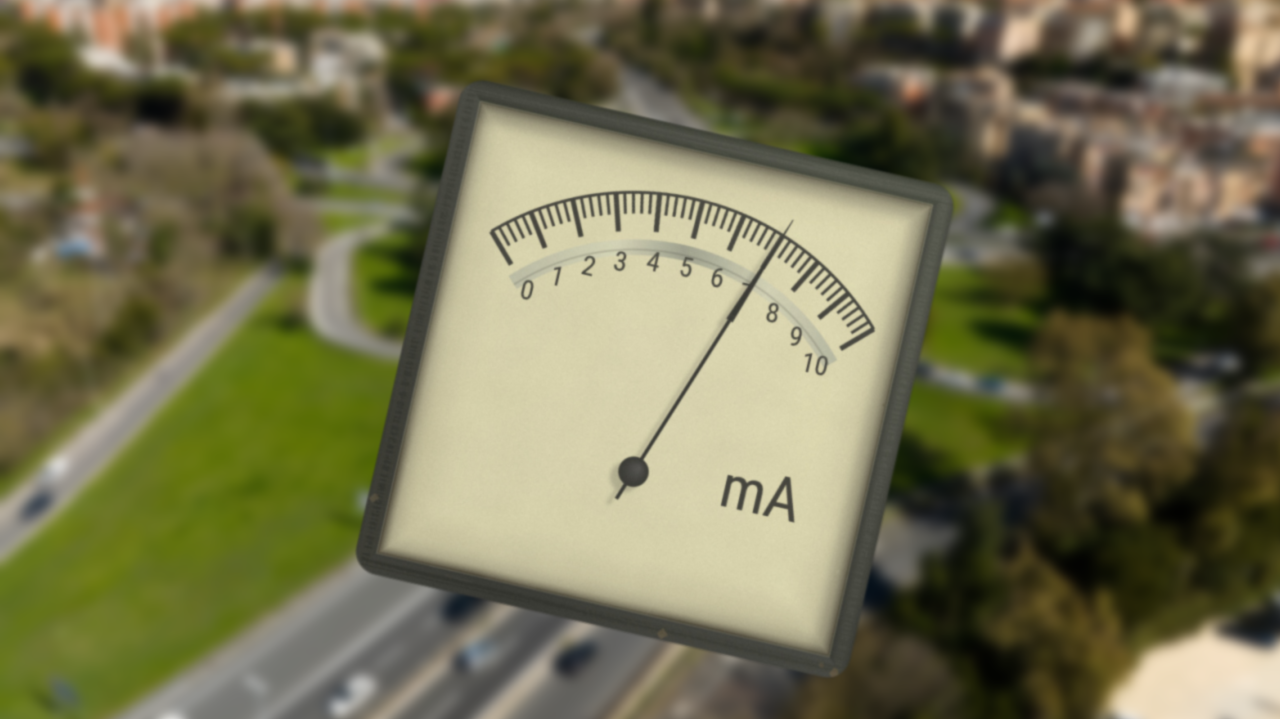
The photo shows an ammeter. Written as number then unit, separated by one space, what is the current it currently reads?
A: 7 mA
